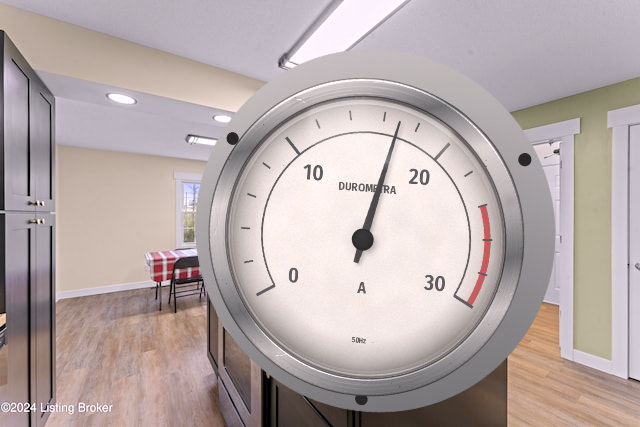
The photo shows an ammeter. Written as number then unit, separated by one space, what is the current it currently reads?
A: 17 A
